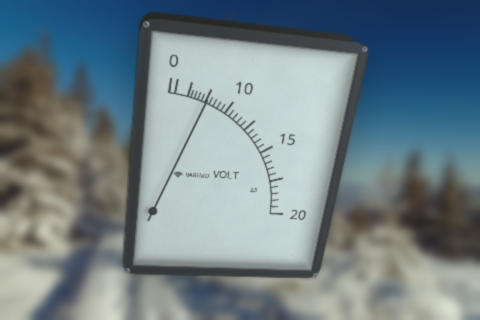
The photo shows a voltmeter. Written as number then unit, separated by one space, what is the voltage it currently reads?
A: 7.5 V
